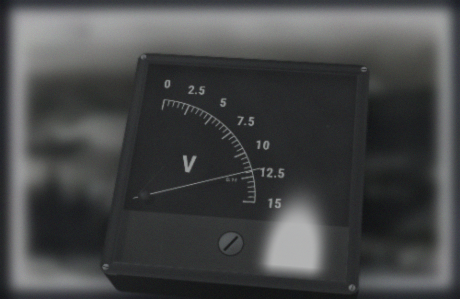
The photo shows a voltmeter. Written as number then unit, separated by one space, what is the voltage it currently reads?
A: 12 V
